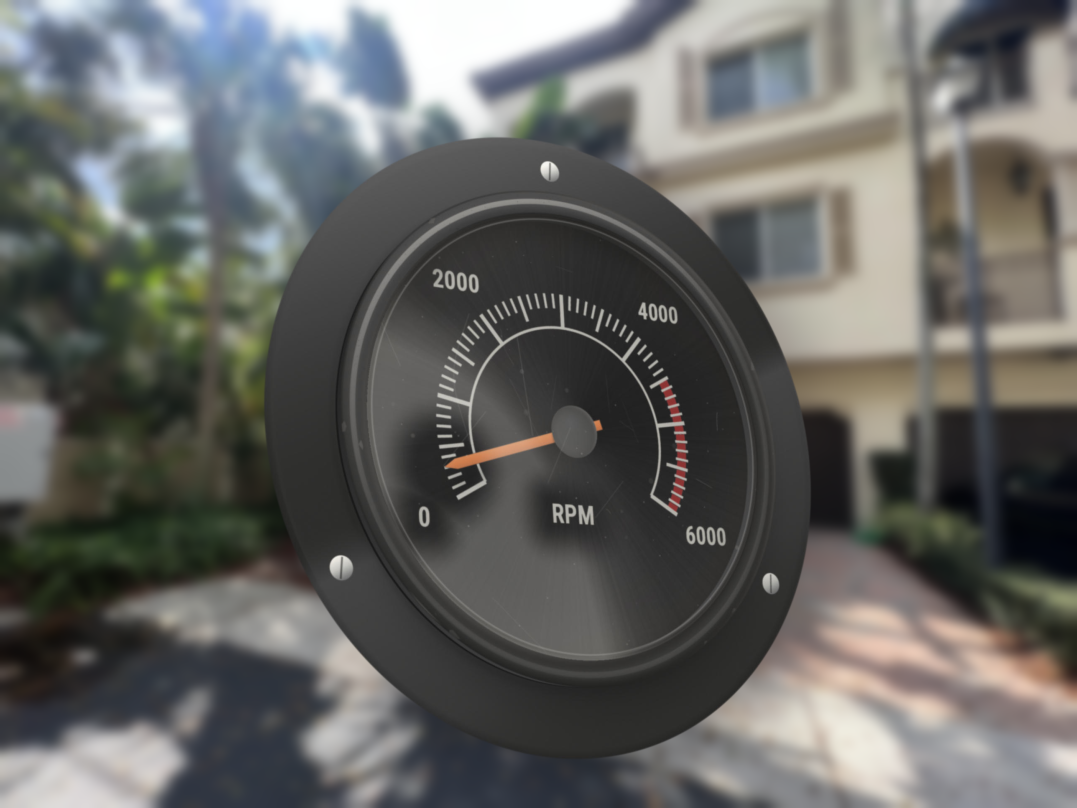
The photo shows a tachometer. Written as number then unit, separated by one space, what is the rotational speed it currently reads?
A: 300 rpm
